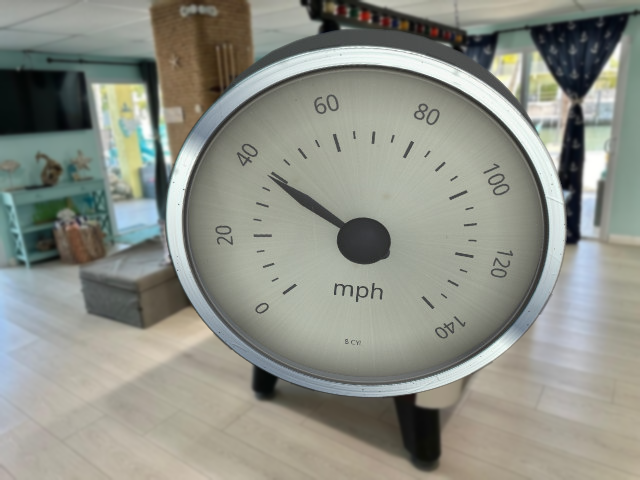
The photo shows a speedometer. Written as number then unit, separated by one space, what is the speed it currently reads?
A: 40 mph
